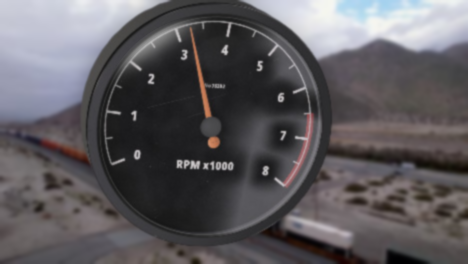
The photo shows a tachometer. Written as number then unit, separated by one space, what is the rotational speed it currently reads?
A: 3250 rpm
